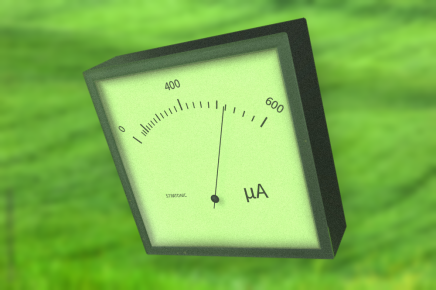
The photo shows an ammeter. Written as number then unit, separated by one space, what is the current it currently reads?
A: 520 µA
